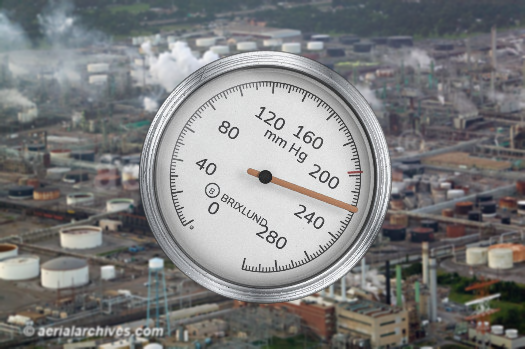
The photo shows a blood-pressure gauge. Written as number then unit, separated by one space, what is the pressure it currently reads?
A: 220 mmHg
